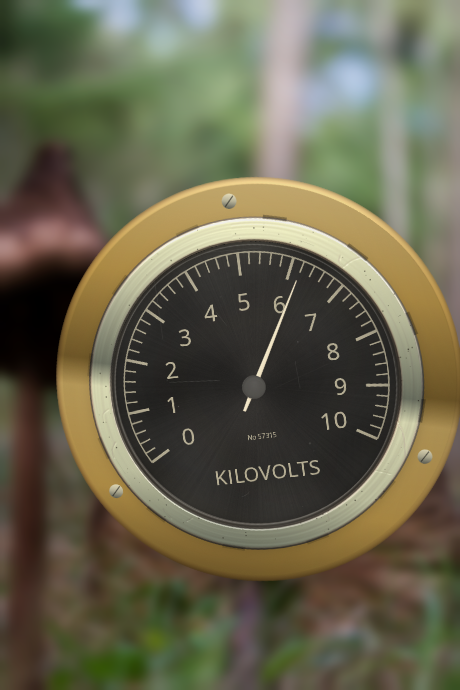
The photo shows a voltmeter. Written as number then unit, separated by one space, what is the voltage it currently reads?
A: 6.2 kV
